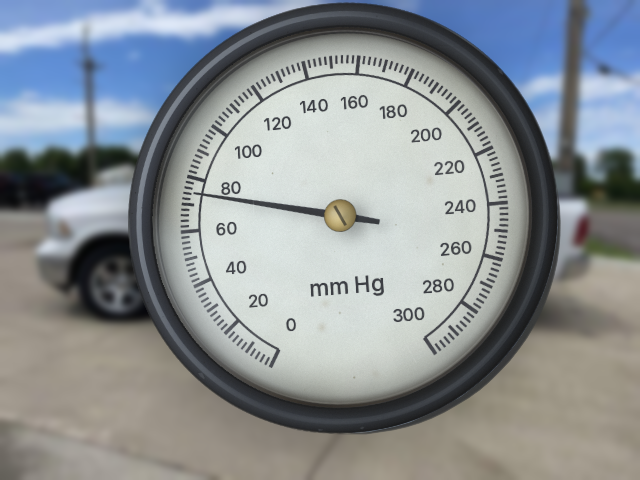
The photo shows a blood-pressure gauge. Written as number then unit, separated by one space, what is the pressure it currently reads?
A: 74 mmHg
